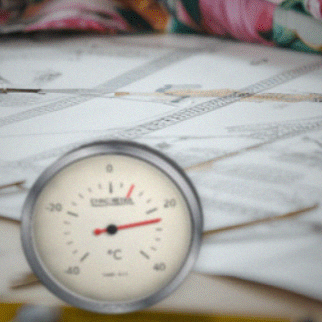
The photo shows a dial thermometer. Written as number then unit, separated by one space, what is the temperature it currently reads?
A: 24 °C
